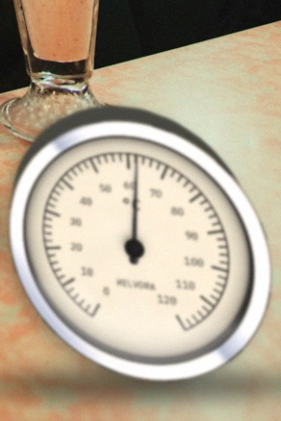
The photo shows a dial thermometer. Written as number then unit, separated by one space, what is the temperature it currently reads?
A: 62 °C
